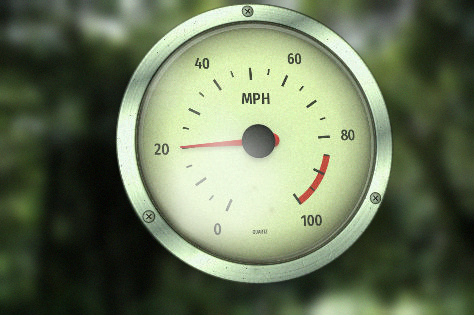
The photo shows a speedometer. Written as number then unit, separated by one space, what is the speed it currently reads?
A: 20 mph
